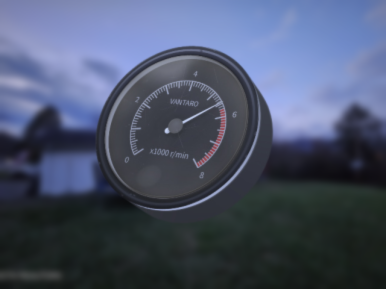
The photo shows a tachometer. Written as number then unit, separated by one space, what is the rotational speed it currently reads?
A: 5500 rpm
